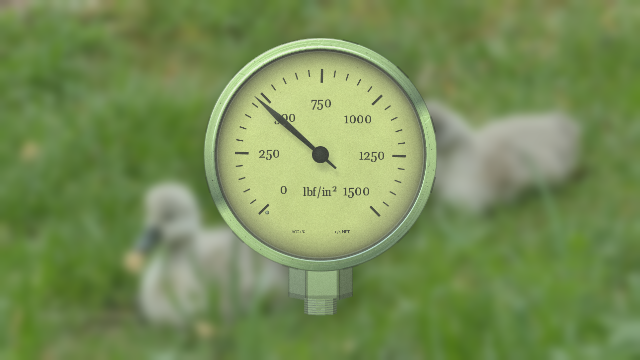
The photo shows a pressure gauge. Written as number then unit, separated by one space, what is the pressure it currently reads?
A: 475 psi
